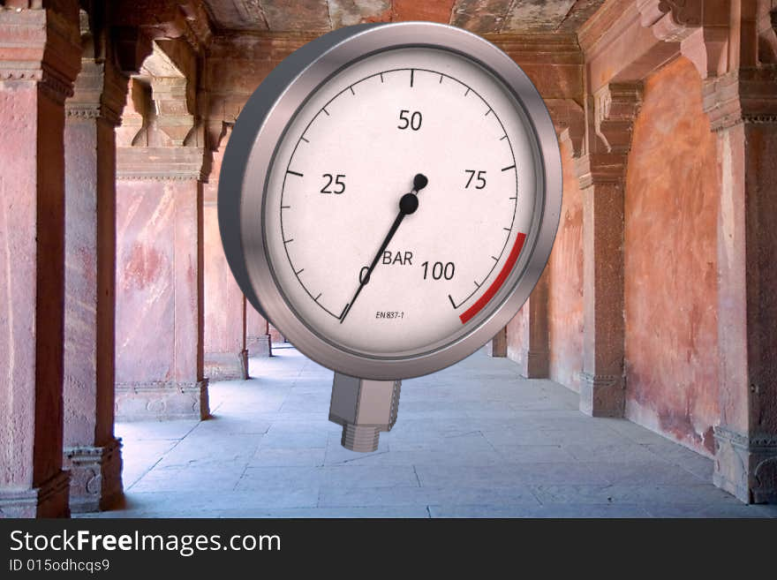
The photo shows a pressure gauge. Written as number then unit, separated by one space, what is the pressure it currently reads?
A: 0 bar
